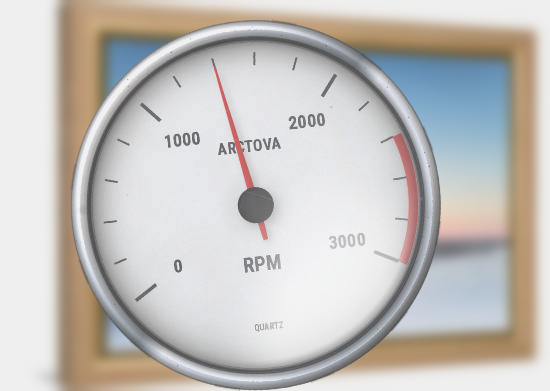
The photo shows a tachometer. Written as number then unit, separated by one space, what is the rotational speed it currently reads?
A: 1400 rpm
